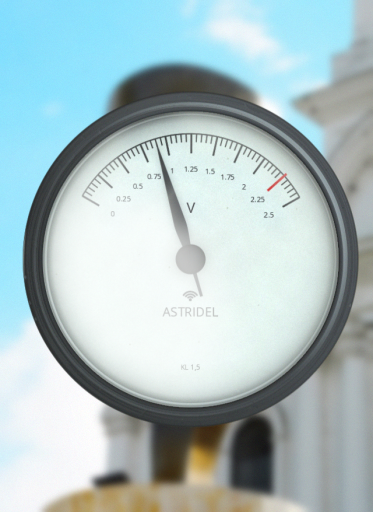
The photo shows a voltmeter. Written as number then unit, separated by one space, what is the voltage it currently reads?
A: 0.9 V
